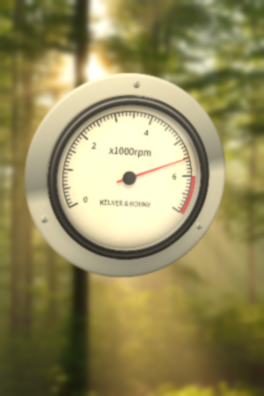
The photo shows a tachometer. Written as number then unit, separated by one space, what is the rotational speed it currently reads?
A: 5500 rpm
